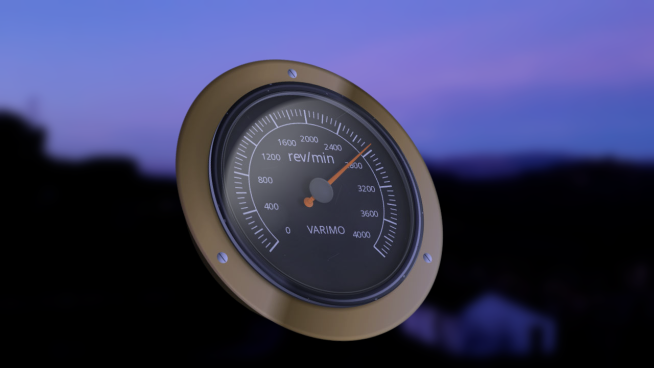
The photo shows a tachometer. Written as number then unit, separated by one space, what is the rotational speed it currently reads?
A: 2750 rpm
